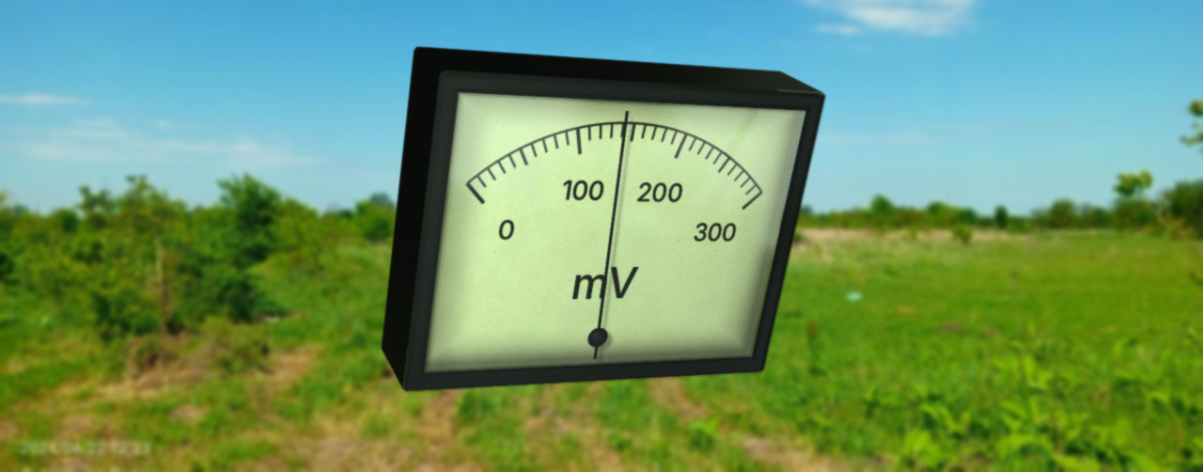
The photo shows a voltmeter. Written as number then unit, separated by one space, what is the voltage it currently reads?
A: 140 mV
